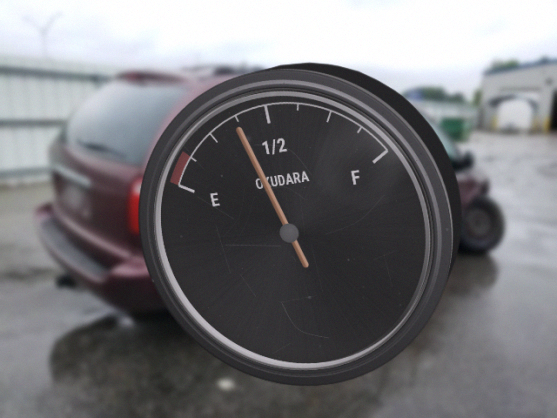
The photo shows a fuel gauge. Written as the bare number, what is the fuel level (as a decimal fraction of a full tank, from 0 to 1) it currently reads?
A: 0.375
